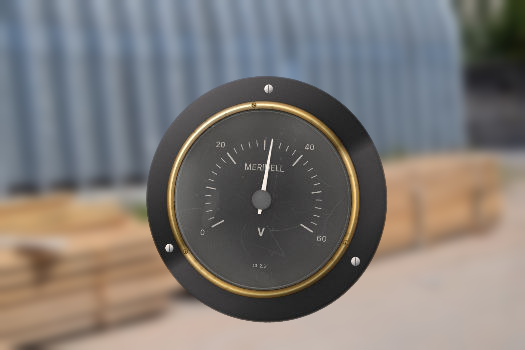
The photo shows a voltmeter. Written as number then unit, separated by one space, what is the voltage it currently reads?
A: 32 V
